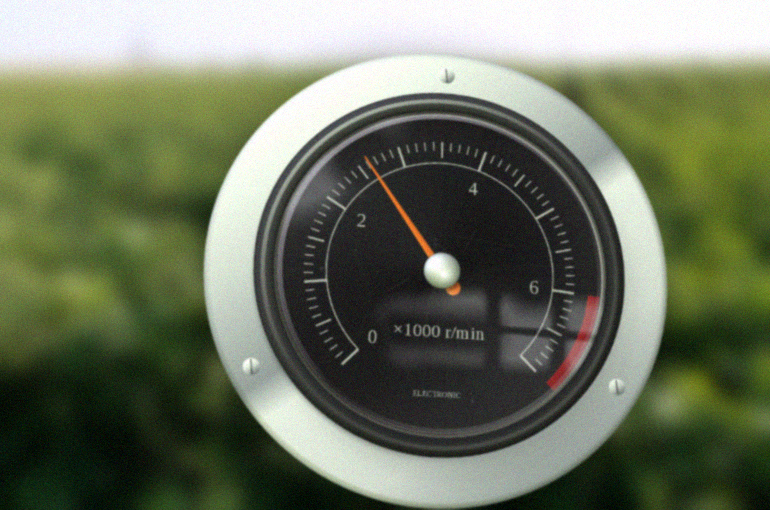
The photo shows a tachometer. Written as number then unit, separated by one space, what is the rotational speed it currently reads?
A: 2600 rpm
